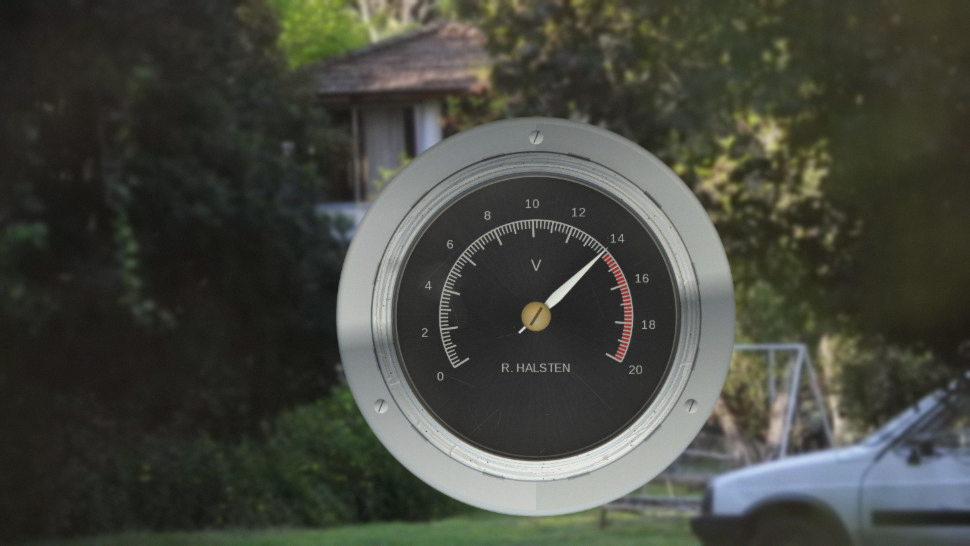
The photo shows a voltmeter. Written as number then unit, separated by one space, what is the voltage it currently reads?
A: 14 V
